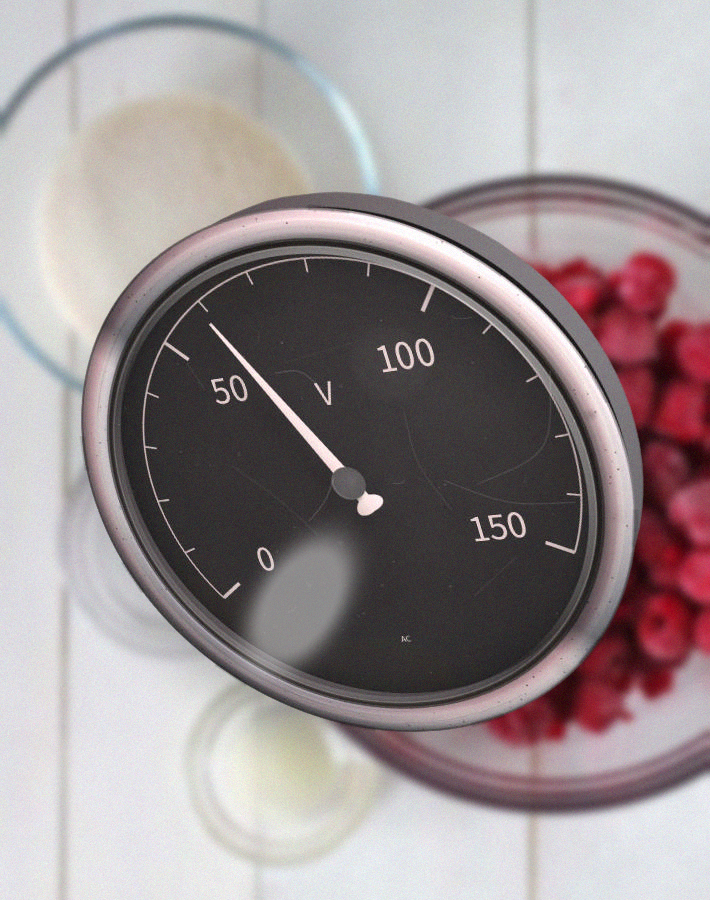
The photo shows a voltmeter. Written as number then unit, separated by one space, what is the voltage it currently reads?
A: 60 V
